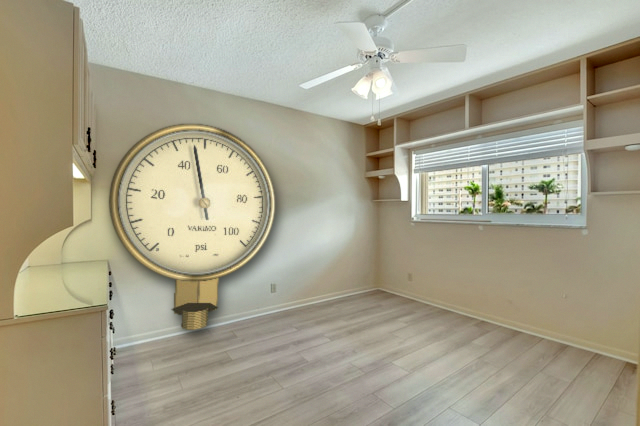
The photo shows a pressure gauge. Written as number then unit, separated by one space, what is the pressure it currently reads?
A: 46 psi
